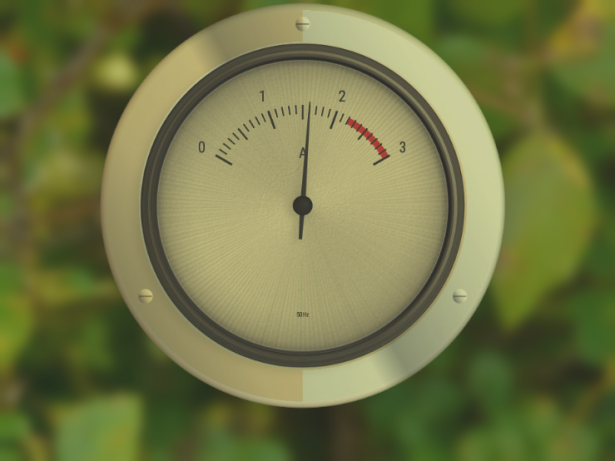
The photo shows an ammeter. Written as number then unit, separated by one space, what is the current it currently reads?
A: 1.6 A
